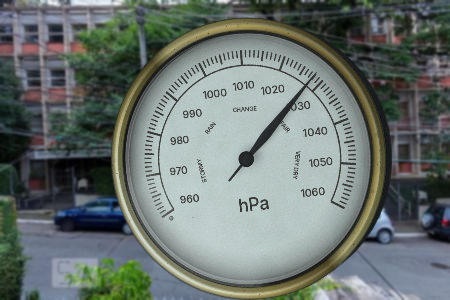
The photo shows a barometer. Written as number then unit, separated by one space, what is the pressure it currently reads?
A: 1028 hPa
